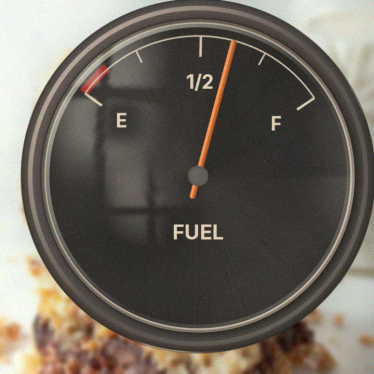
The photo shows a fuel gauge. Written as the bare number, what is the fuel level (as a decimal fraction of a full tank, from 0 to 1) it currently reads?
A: 0.625
